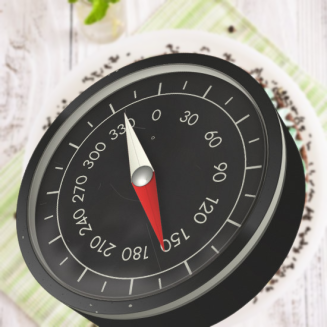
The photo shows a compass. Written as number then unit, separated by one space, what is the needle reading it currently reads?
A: 157.5 °
